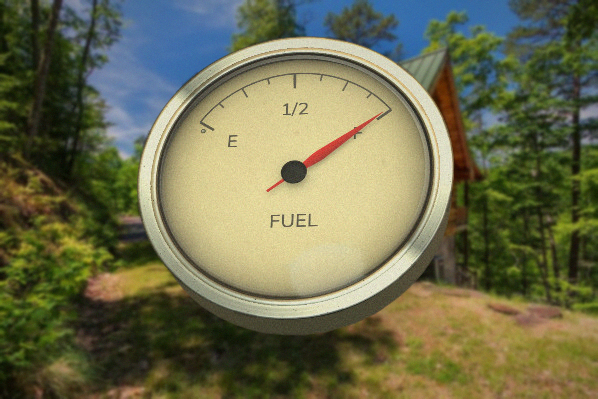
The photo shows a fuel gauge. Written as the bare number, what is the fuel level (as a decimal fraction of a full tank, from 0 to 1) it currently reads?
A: 1
